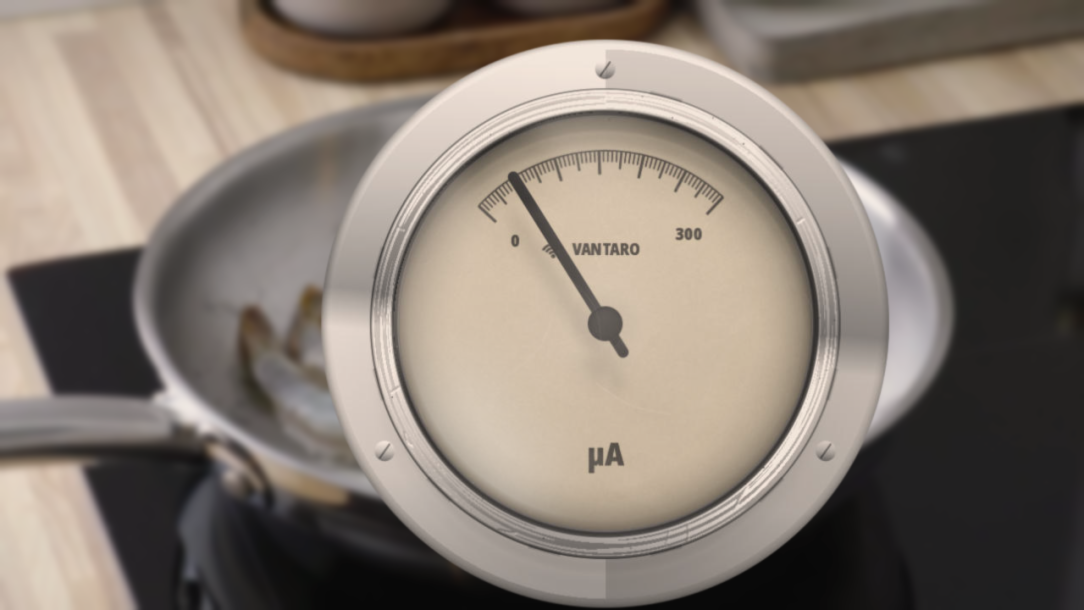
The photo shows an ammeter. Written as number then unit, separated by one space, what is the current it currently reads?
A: 50 µA
